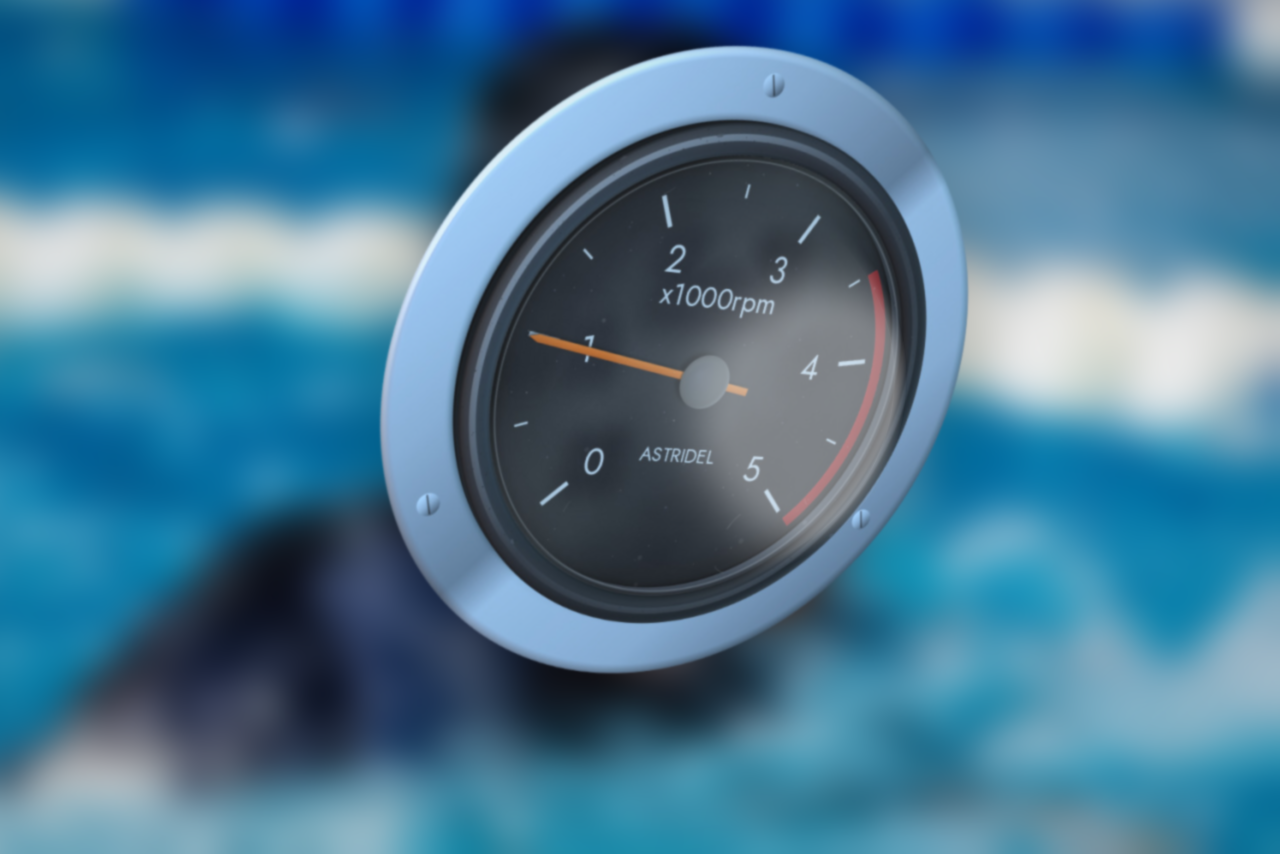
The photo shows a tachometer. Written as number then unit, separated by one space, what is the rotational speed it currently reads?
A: 1000 rpm
